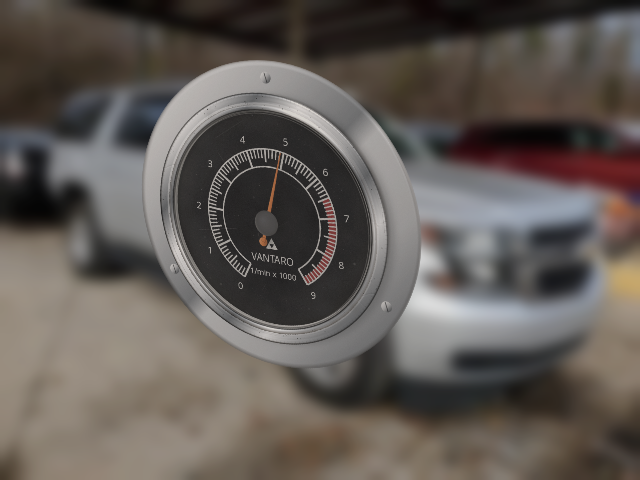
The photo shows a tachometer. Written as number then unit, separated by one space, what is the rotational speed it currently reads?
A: 5000 rpm
